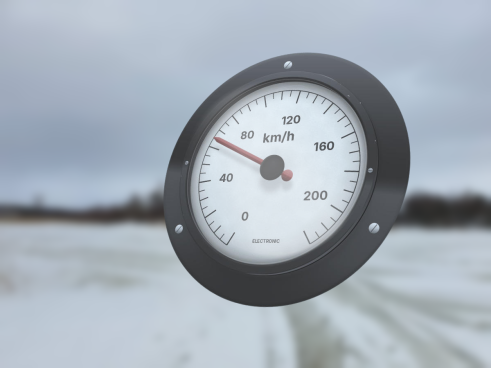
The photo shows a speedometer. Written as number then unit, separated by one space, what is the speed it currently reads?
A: 65 km/h
